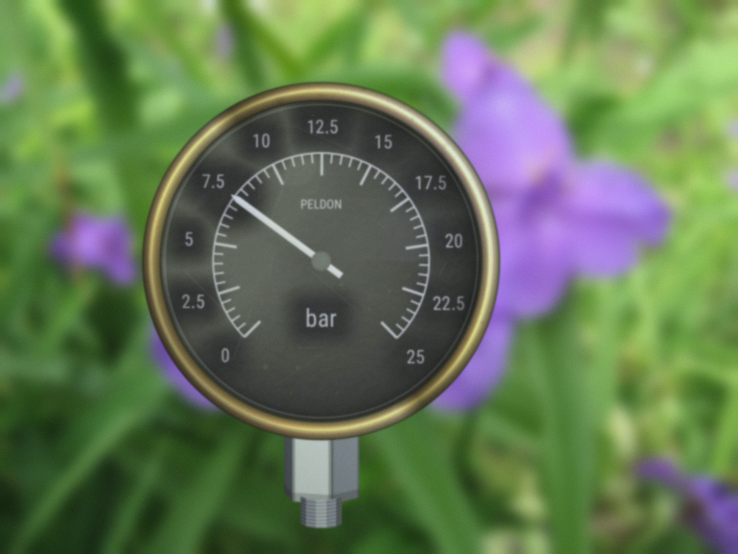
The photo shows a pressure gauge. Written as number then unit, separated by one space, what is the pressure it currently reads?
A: 7.5 bar
